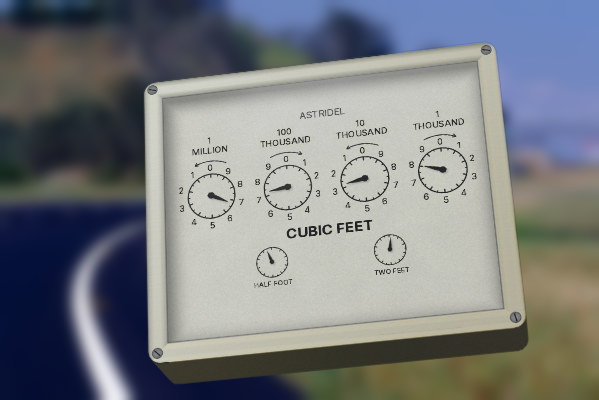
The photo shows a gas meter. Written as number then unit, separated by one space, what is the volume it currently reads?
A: 672800 ft³
